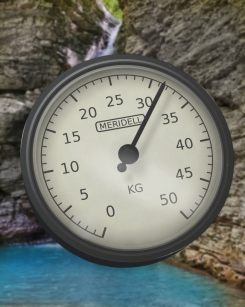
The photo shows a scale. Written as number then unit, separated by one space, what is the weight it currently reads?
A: 31.5 kg
